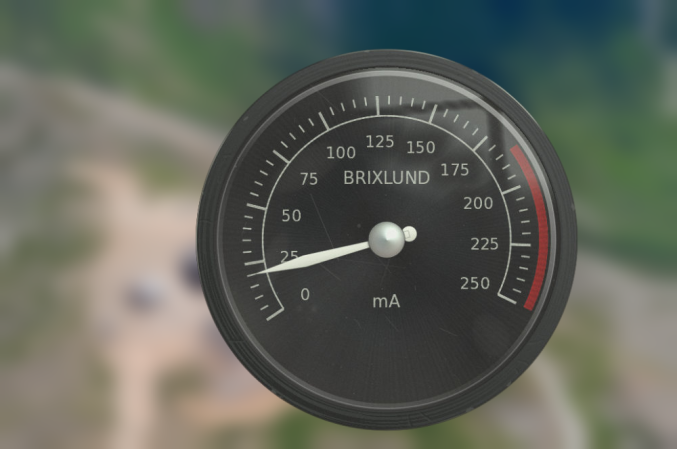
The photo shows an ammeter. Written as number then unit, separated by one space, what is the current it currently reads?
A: 20 mA
